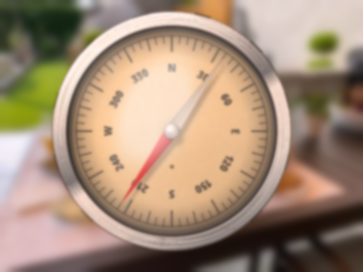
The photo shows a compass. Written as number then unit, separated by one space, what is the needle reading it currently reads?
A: 215 °
